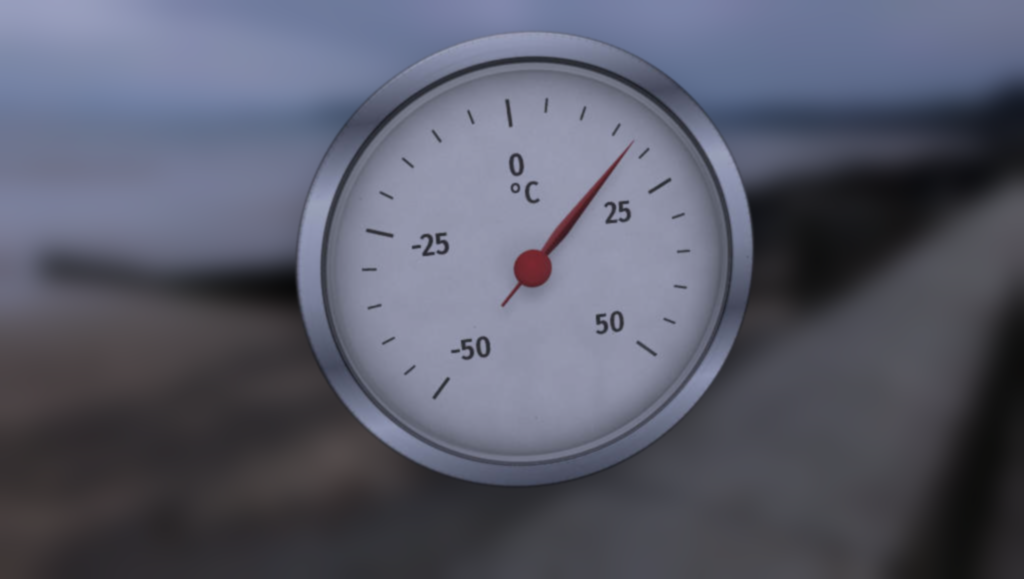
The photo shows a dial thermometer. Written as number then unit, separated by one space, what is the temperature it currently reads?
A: 17.5 °C
